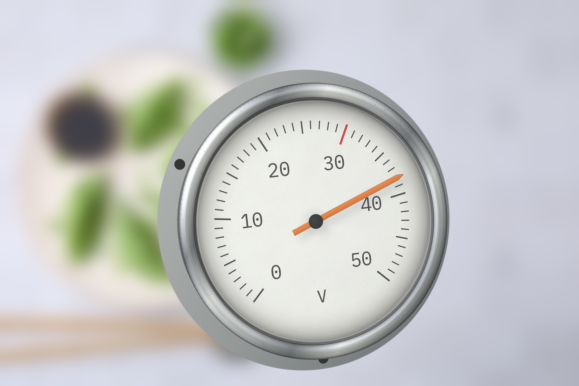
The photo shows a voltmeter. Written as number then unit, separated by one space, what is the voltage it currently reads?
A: 38 V
